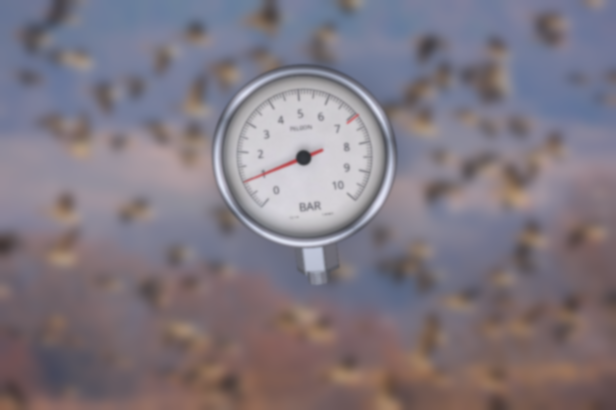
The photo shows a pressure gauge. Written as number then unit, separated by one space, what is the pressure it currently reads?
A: 1 bar
